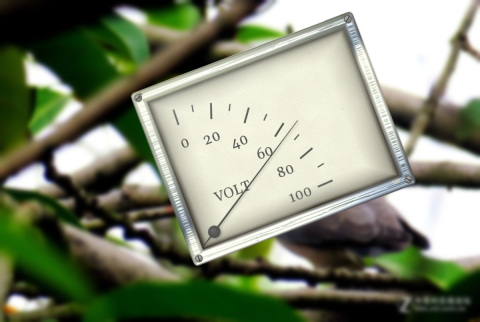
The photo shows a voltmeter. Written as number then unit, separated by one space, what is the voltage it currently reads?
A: 65 V
